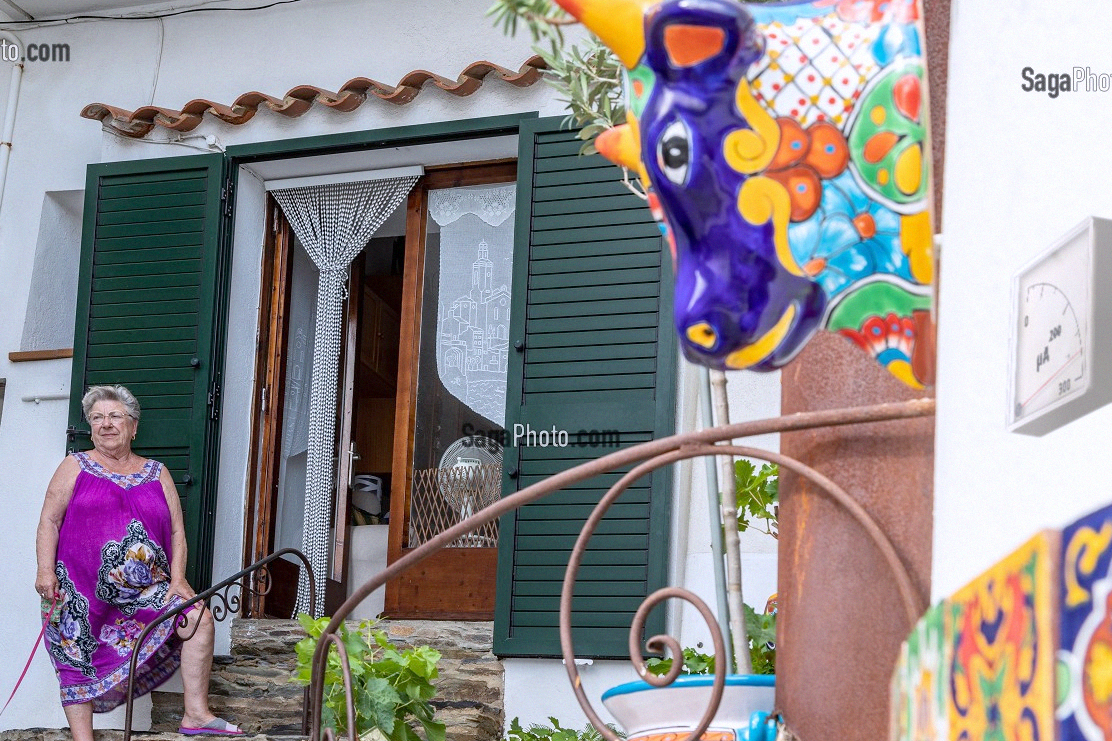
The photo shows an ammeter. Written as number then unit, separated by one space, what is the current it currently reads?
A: 275 µA
